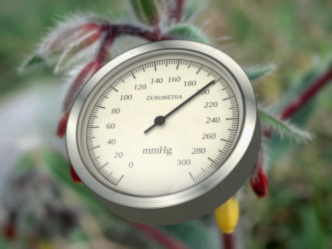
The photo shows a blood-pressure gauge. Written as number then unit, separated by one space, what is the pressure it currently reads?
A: 200 mmHg
